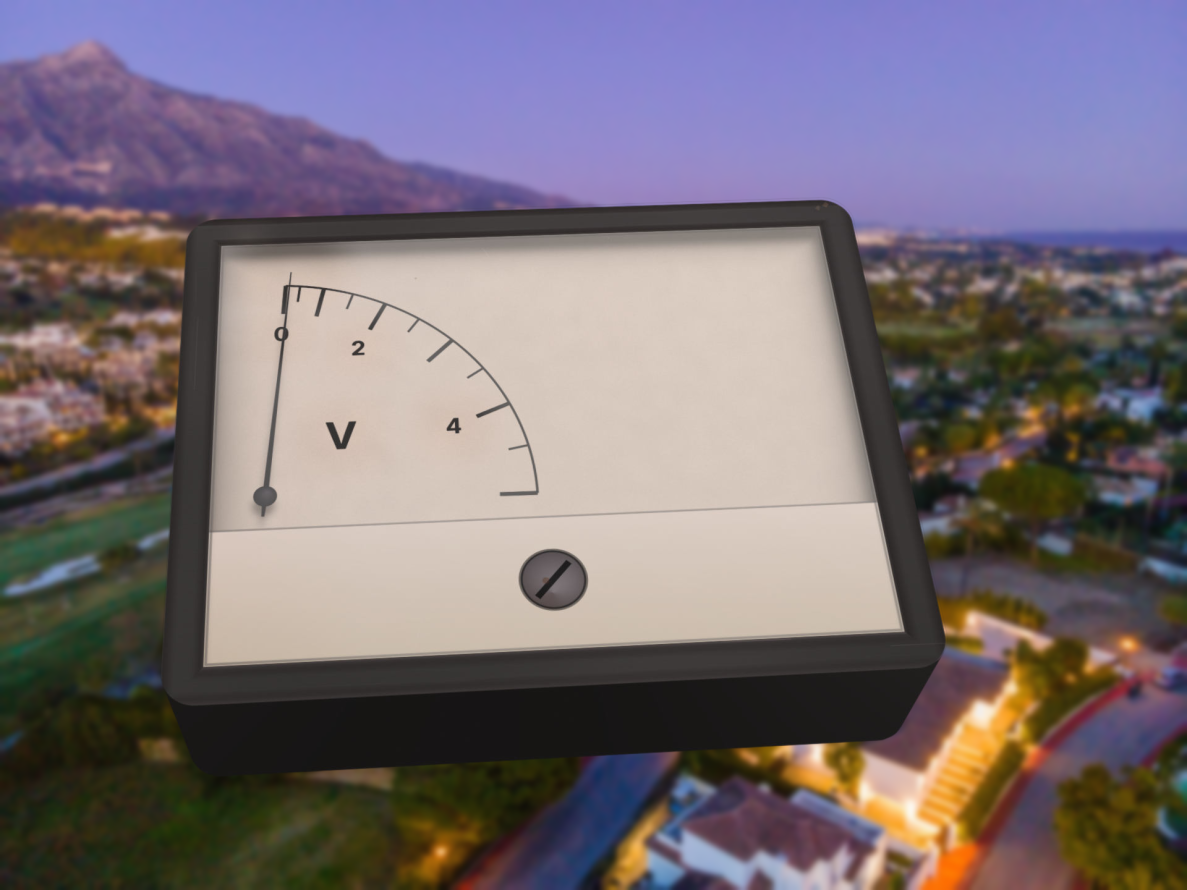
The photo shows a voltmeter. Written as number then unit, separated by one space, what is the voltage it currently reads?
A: 0.25 V
